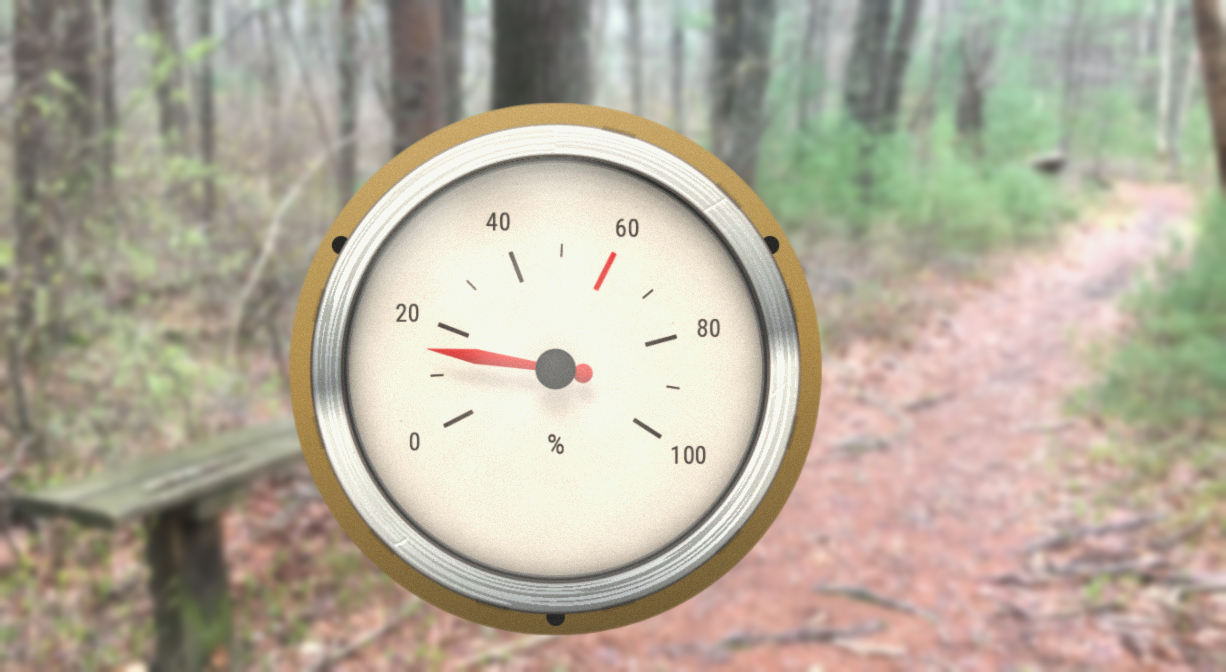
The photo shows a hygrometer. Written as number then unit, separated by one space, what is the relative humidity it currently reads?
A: 15 %
